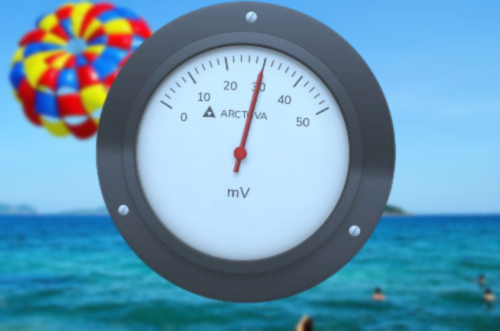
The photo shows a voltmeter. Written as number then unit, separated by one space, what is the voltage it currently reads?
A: 30 mV
